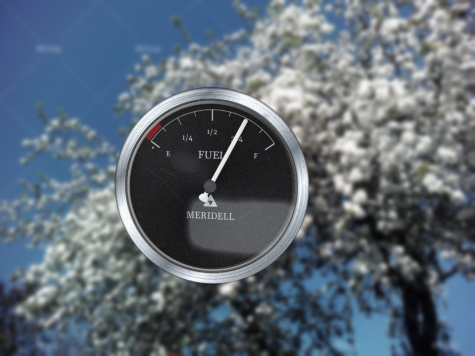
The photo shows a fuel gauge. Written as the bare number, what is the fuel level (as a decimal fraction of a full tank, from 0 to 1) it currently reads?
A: 0.75
